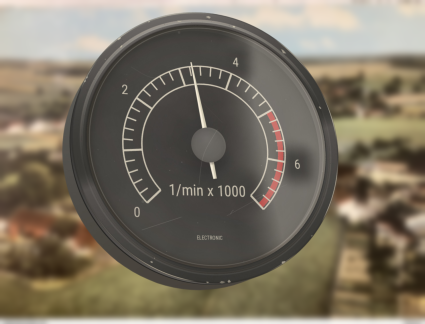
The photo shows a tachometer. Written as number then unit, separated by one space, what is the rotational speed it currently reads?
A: 3200 rpm
